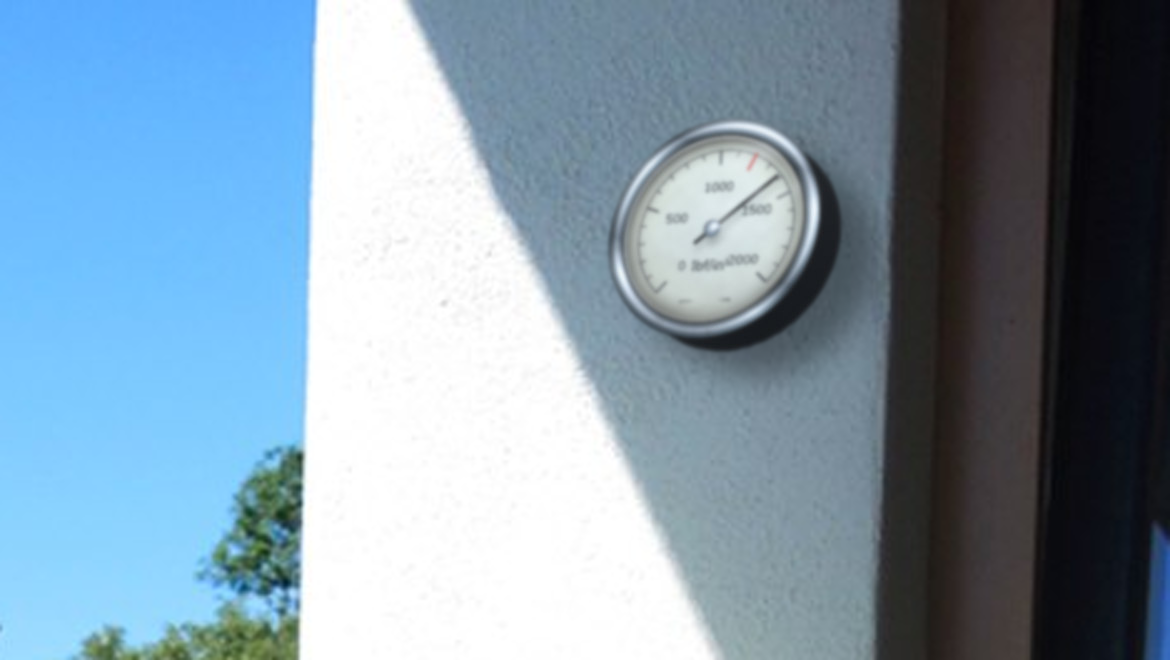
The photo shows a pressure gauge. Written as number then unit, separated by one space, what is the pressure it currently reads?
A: 1400 psi
